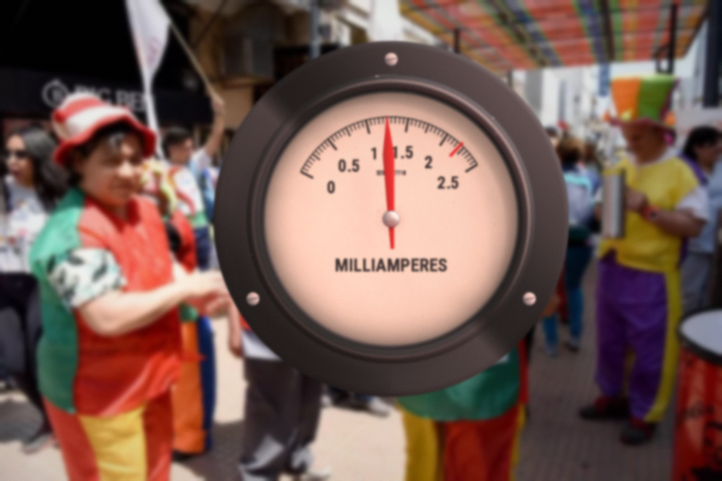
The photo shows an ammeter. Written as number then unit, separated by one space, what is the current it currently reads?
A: 1.25 mA
